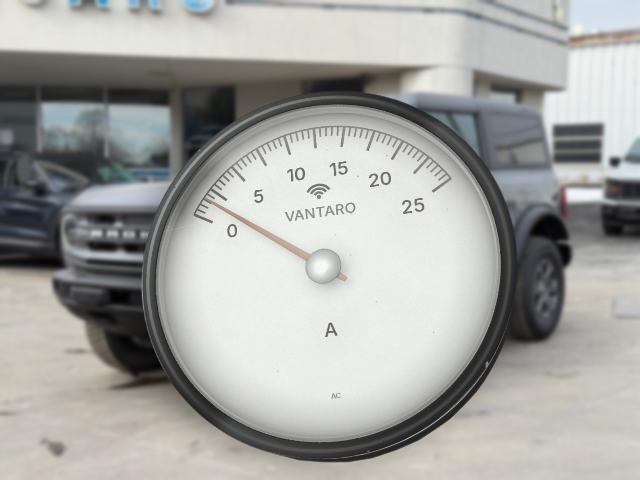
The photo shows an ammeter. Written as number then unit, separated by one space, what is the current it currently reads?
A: 1.5 A
